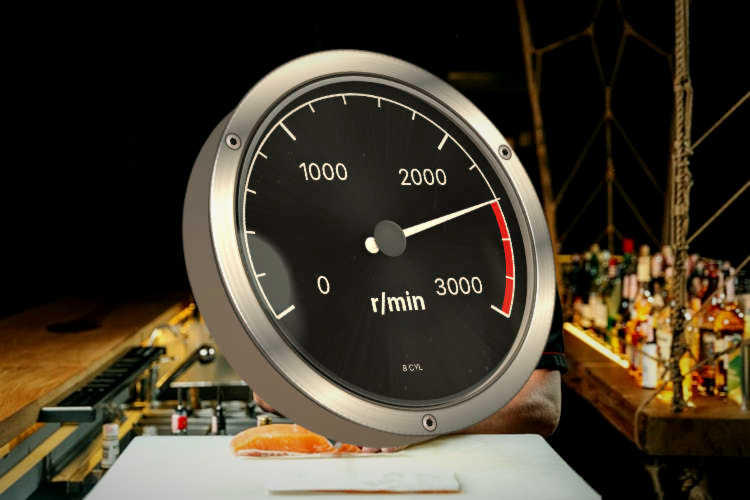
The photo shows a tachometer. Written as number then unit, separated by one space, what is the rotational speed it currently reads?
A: 2400 rpm
